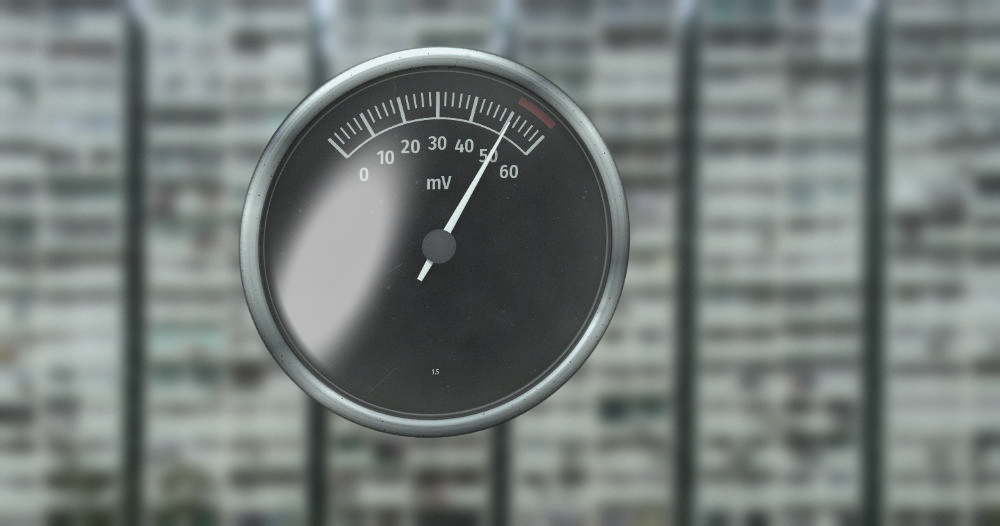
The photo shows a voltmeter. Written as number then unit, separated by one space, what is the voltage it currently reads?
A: 50 mV
